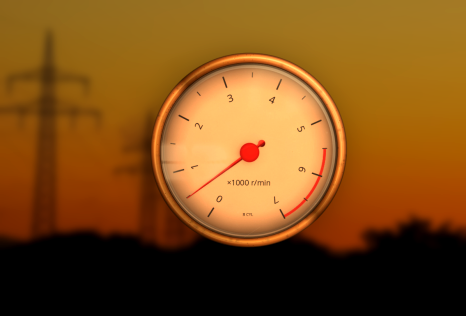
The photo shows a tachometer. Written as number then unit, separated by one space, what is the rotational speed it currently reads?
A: 500 rpm
